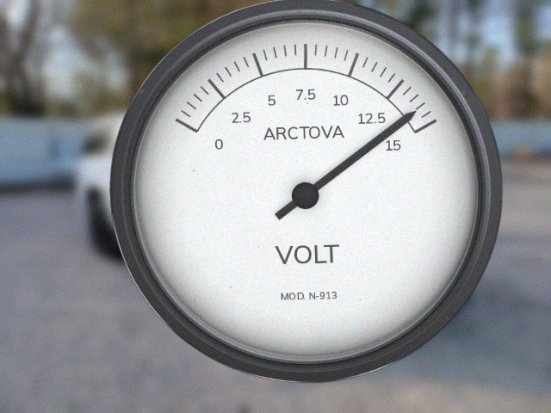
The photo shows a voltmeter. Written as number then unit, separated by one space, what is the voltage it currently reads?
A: 14 V
